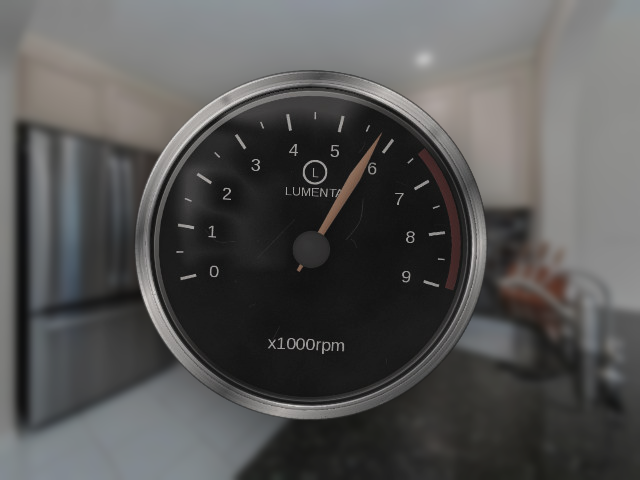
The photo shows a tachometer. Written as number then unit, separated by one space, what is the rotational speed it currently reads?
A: 5750 rpm
